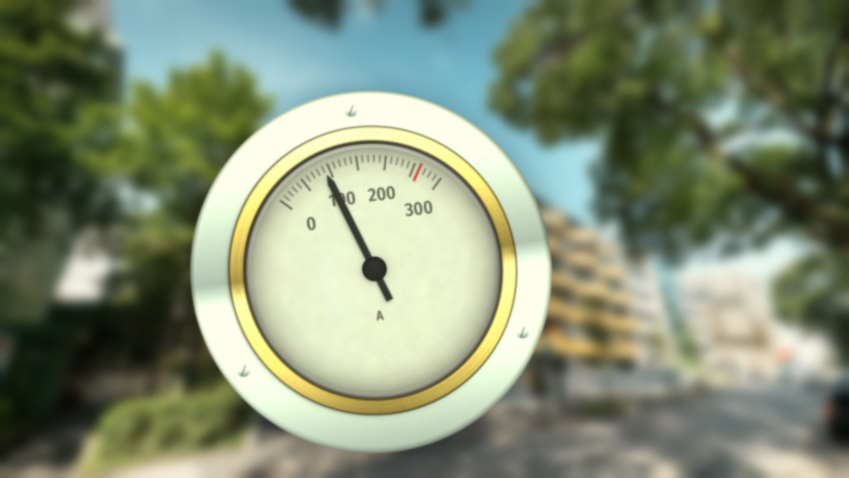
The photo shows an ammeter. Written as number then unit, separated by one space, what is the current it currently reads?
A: 90 A
